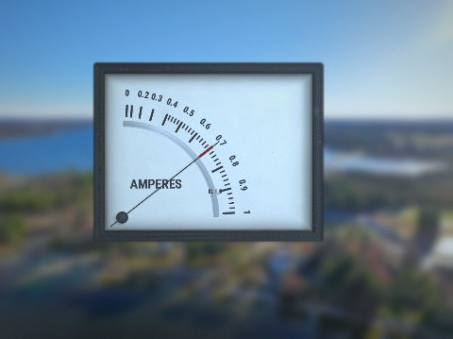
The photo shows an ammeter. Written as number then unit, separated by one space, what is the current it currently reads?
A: 0.7 A
